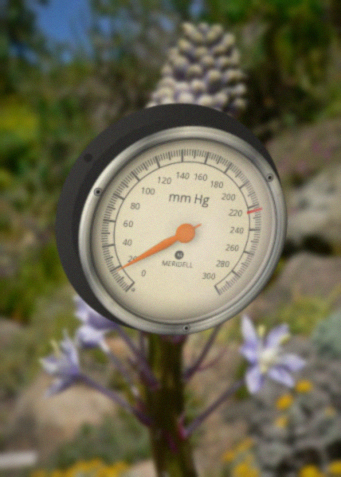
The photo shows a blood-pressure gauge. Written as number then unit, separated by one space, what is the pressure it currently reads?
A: 20 mmHg
